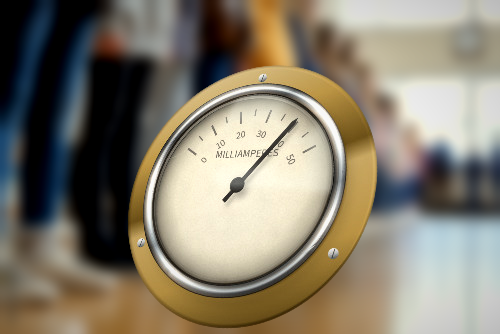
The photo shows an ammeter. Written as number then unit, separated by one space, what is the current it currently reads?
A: 40 mA
